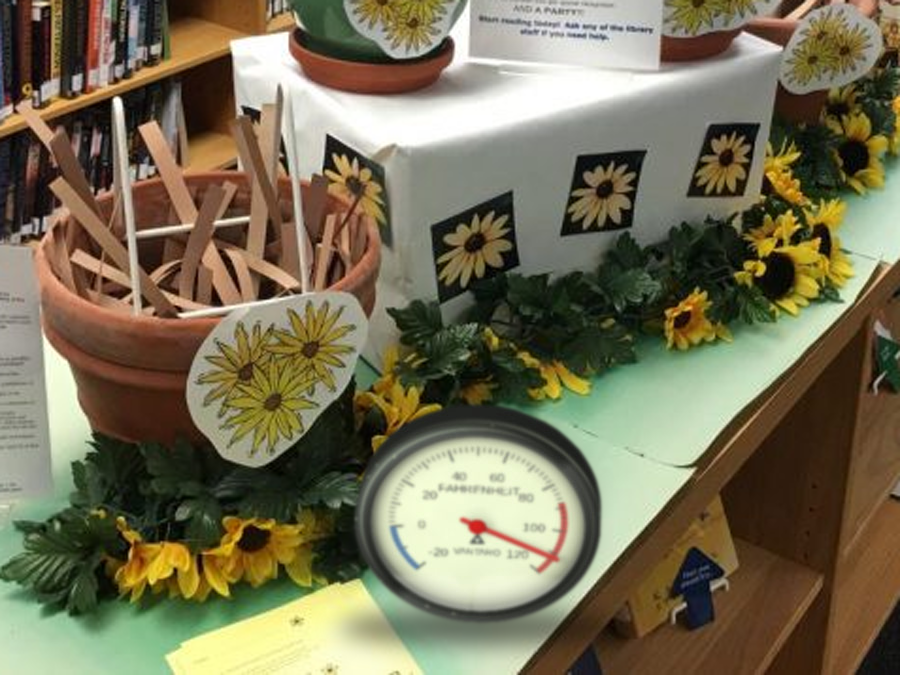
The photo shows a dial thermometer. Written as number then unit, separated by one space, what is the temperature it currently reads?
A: 110 °F
